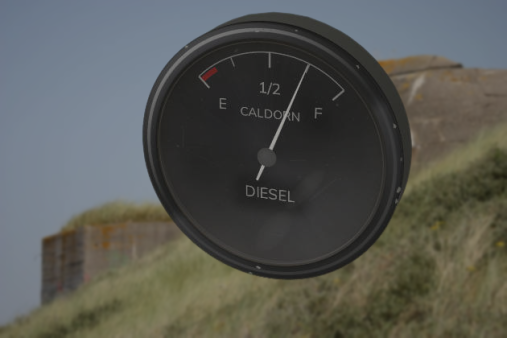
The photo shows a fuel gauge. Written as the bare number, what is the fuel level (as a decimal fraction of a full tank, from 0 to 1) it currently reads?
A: 0.75
